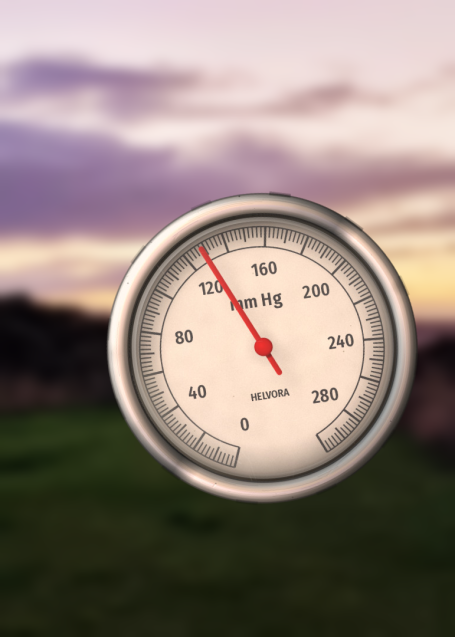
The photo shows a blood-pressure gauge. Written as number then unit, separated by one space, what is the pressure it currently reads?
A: 128 mmHg
